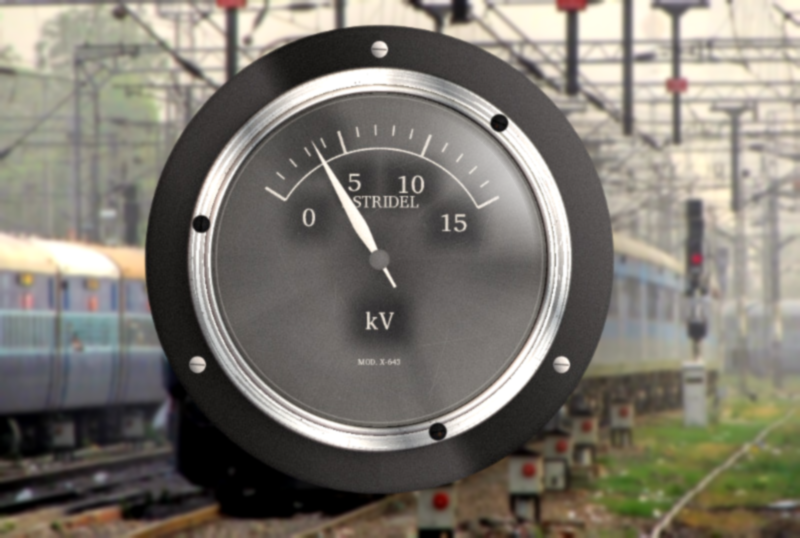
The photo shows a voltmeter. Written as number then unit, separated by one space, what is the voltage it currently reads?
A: 3.5 kV
